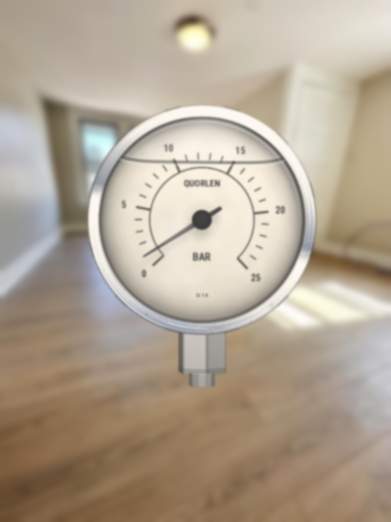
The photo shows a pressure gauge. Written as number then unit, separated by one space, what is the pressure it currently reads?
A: 1 bar
